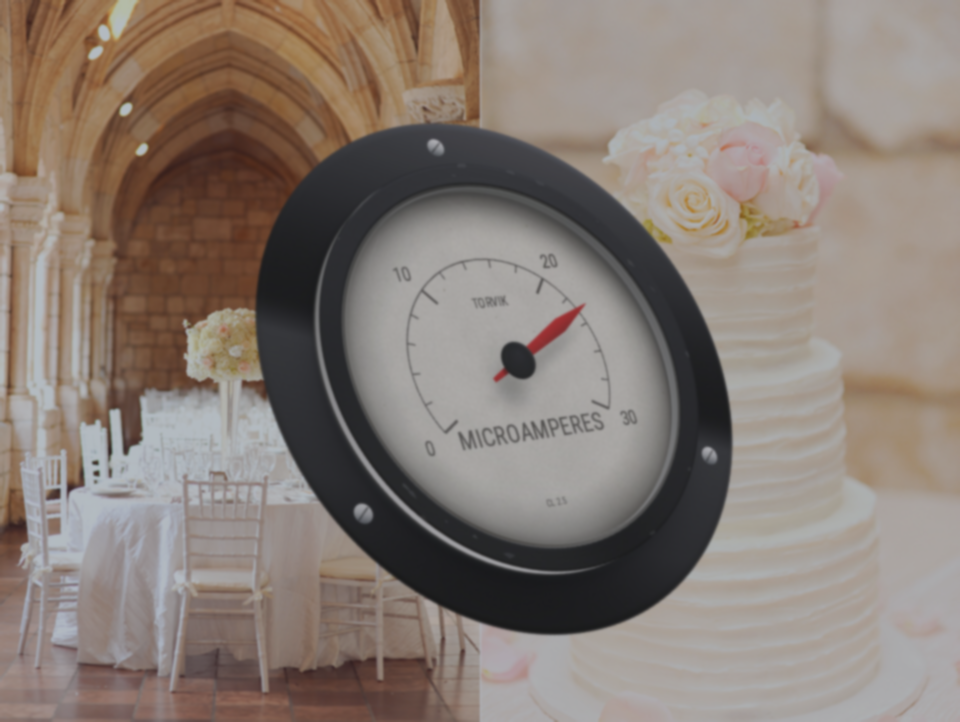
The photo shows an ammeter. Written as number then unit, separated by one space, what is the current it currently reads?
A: 23 µA
